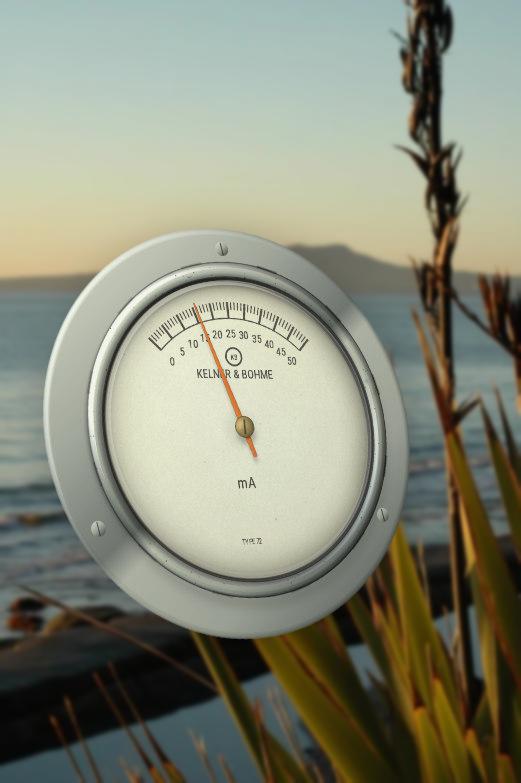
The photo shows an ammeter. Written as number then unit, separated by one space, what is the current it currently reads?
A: 15 mA
